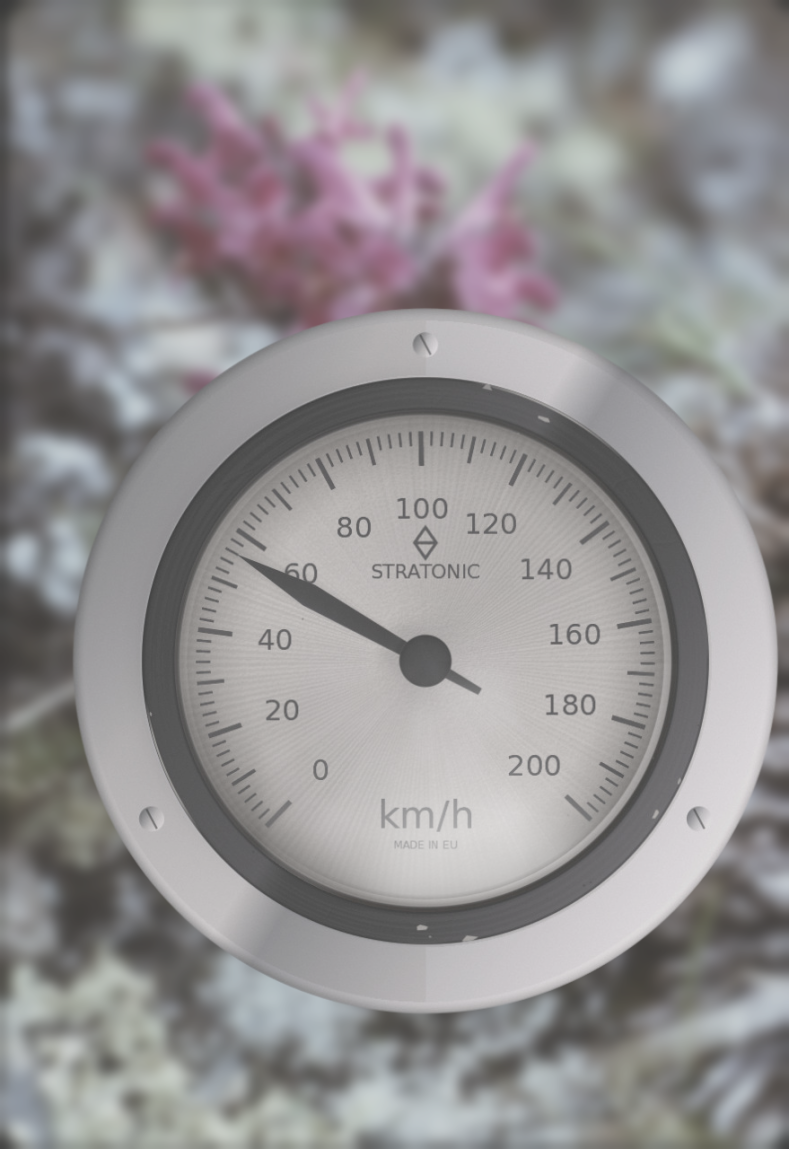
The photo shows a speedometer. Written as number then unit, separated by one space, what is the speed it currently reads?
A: 56 km/h
